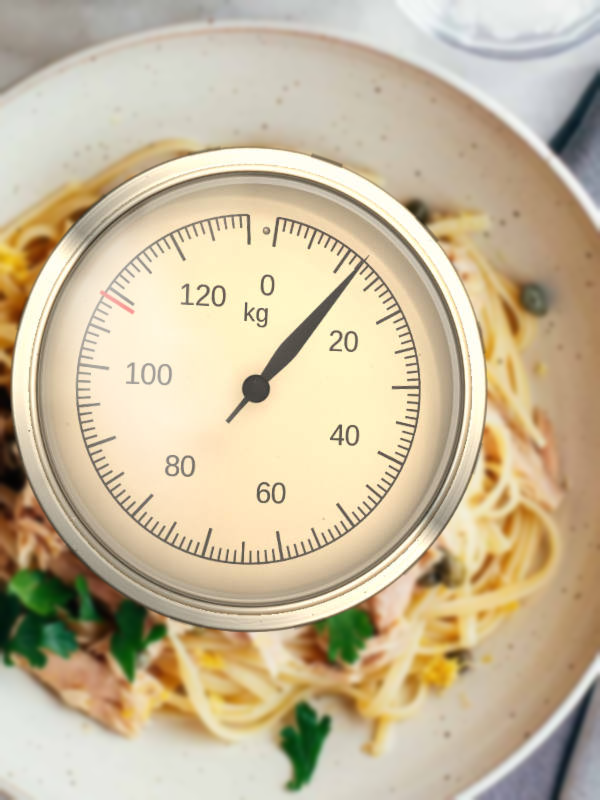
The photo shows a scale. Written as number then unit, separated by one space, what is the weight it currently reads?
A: 12 kg
